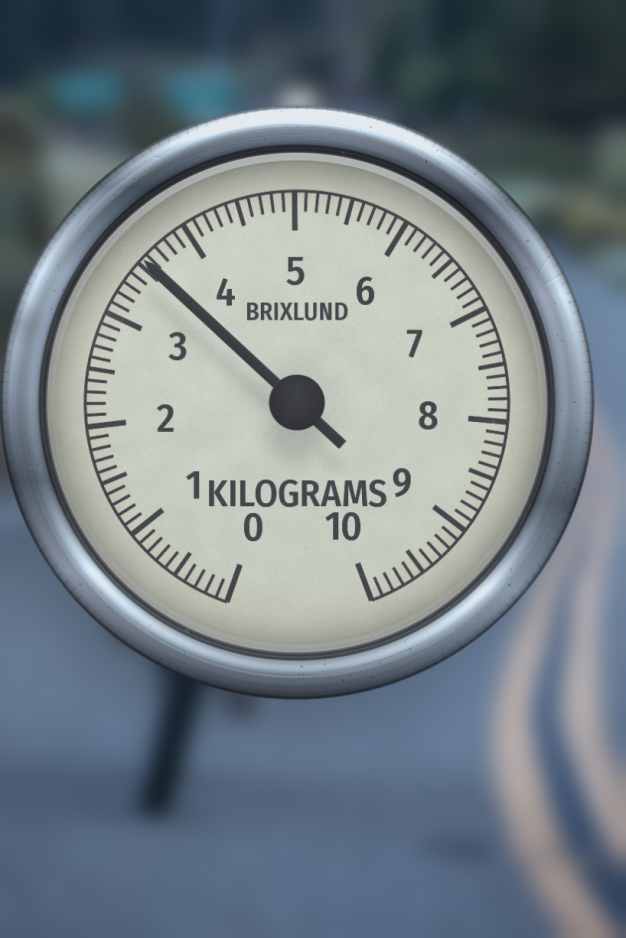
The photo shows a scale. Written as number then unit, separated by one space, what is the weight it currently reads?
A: 3.55 kg
